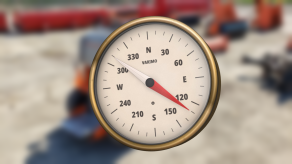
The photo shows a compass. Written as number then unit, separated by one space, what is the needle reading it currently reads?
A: 130 °
